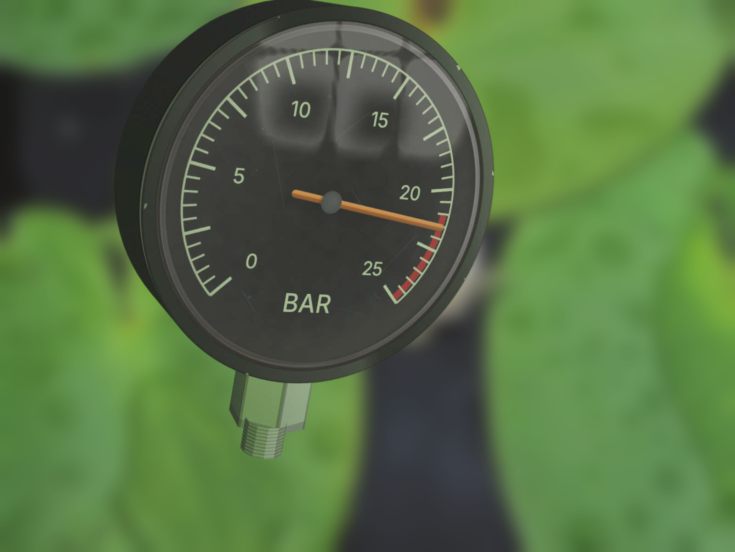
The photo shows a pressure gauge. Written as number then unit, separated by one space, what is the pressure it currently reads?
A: 21.5 bar
